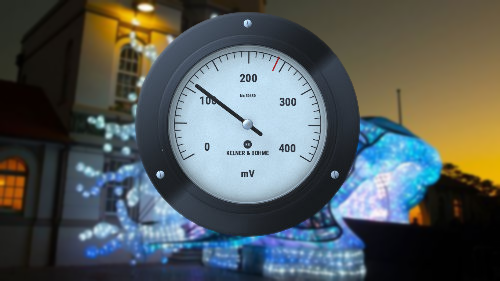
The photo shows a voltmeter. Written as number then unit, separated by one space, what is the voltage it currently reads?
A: 110 mV
